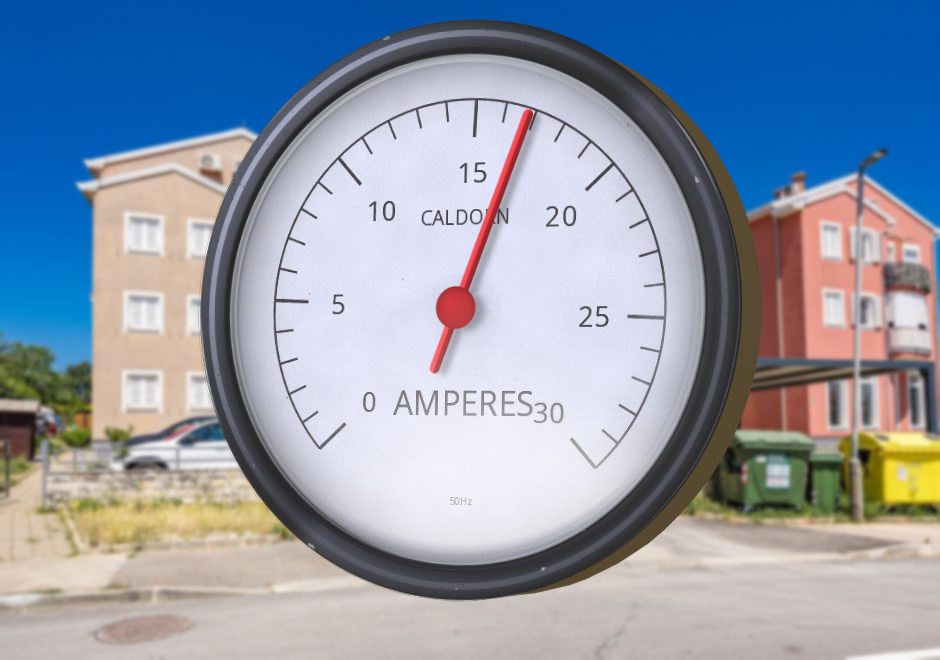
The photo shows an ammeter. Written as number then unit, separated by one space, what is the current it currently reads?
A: 17 A
